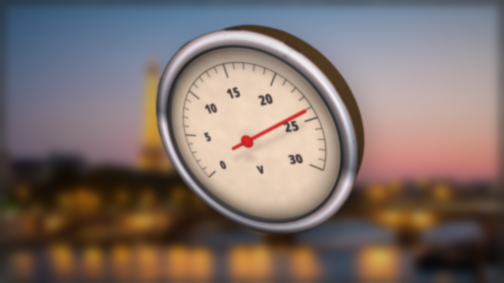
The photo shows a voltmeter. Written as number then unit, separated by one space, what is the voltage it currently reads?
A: 24 V
